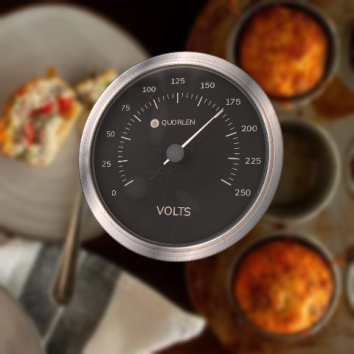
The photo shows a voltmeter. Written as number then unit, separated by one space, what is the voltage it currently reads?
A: 175 V
